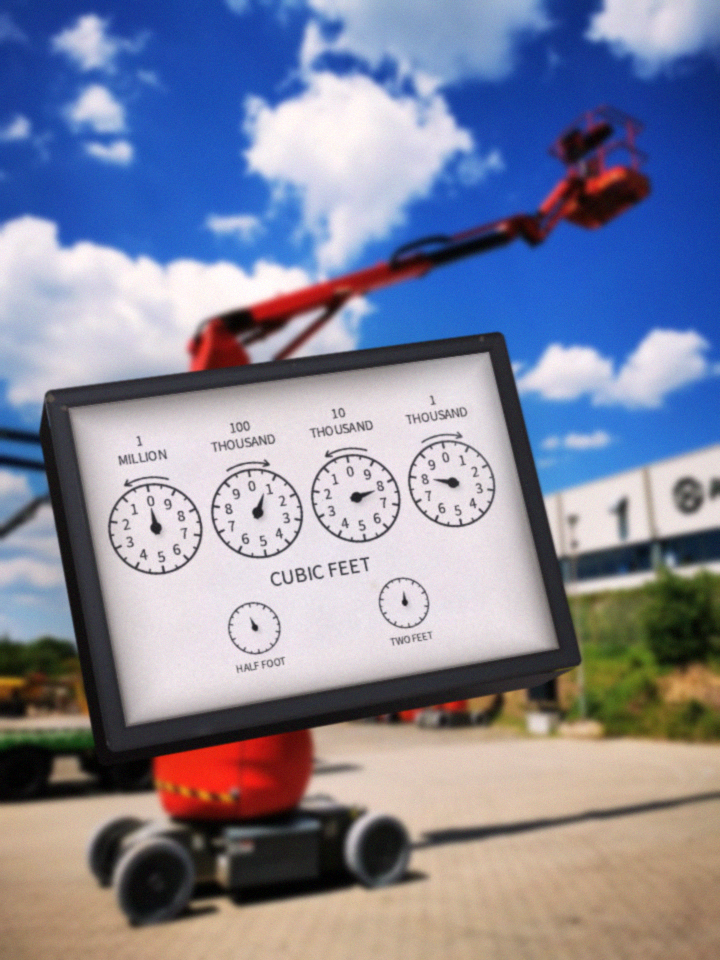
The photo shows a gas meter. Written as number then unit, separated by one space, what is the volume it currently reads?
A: 7800 ft³
